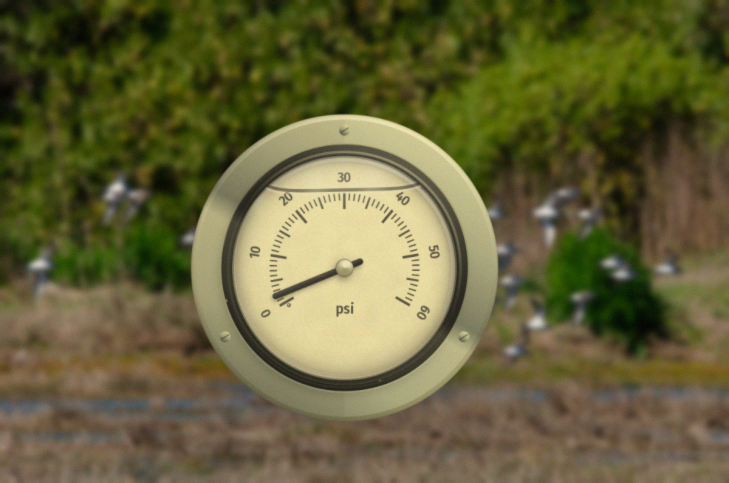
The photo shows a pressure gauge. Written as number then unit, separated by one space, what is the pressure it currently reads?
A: 2 psi
